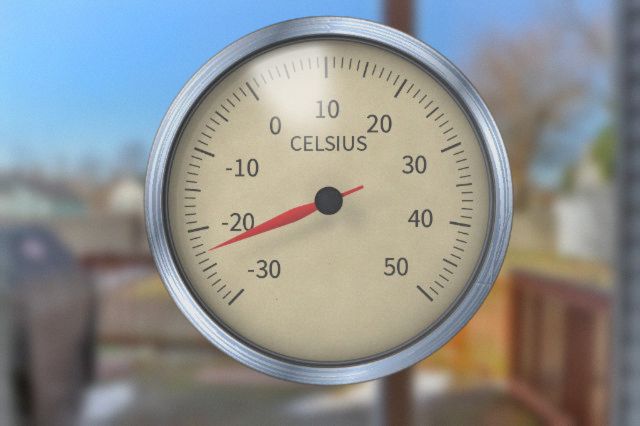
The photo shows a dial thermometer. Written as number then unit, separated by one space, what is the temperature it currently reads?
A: -23 °C
